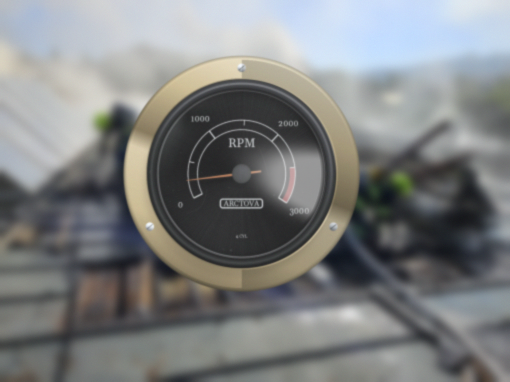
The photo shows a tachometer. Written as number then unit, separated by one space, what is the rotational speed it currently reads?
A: 250 rpm
